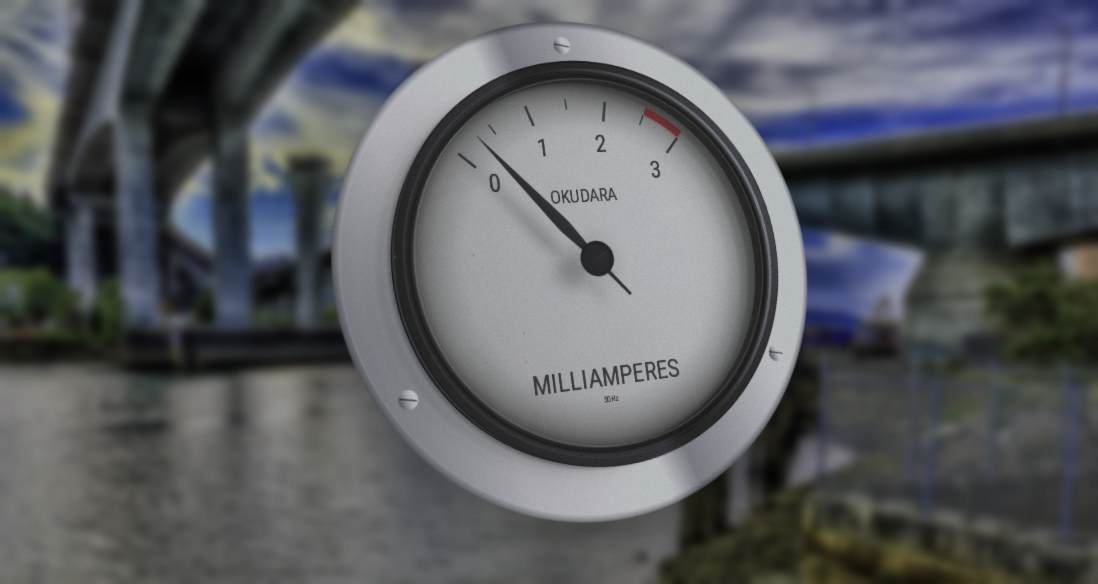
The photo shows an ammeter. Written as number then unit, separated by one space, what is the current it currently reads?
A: 0.25 mA
